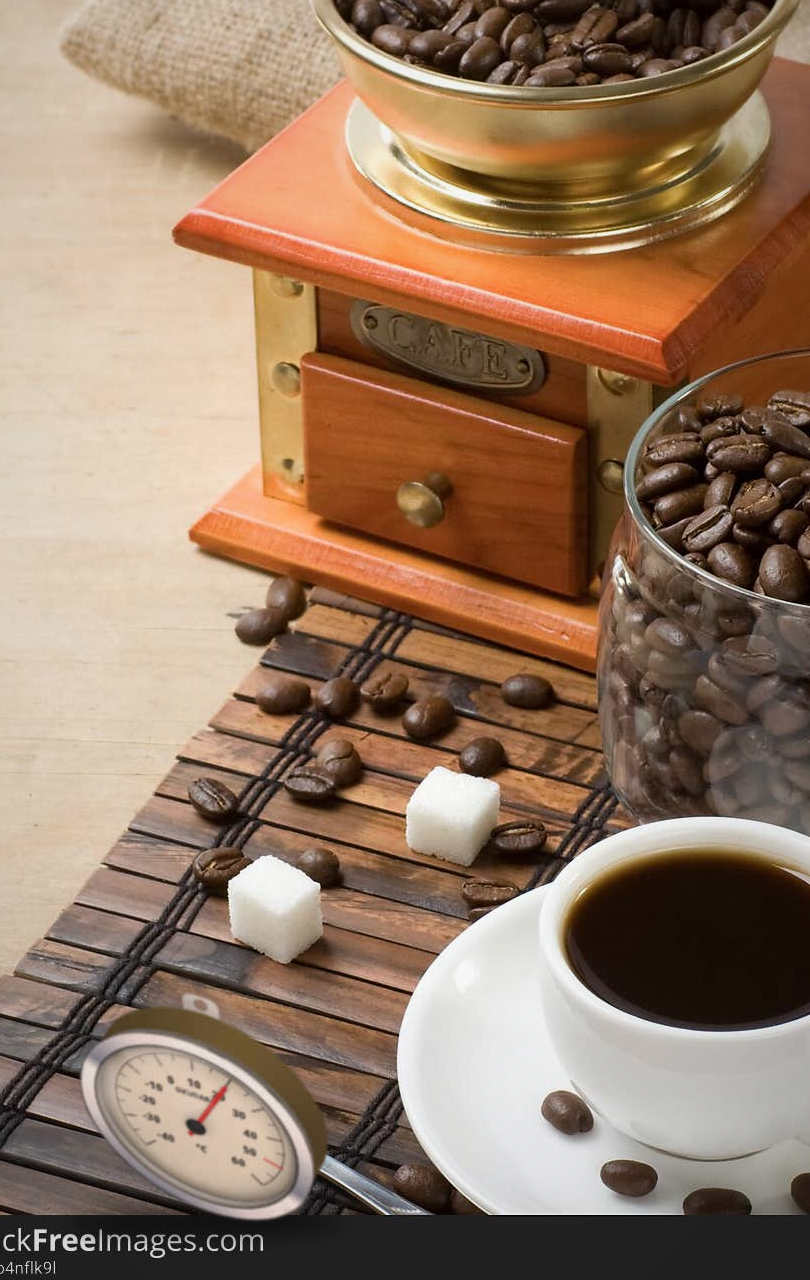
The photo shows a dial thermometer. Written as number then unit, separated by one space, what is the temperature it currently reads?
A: 20 °C
